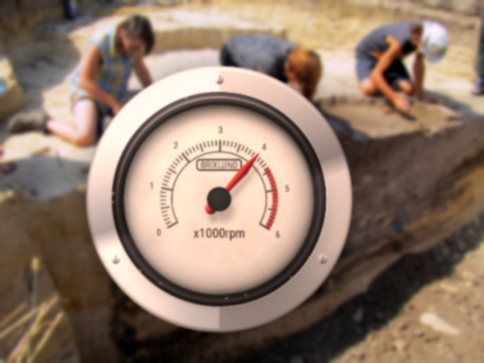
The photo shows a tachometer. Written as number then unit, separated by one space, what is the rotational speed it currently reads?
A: 4000 rpm
